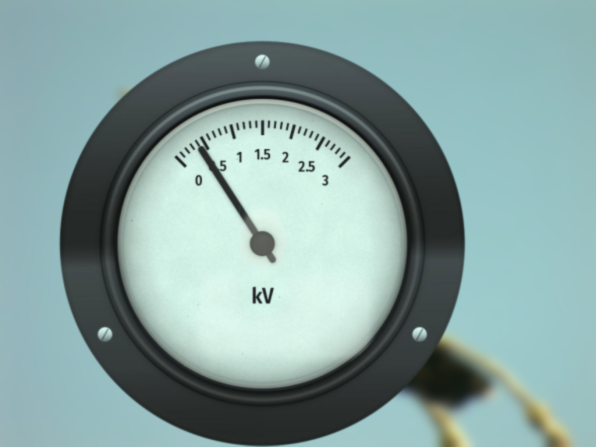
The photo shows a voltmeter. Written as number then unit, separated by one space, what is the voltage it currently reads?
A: 0.4 kV
